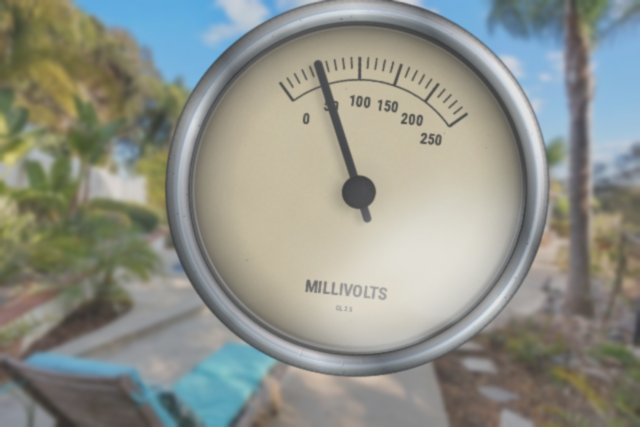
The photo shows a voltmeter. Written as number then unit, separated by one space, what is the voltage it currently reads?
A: 50 mV
